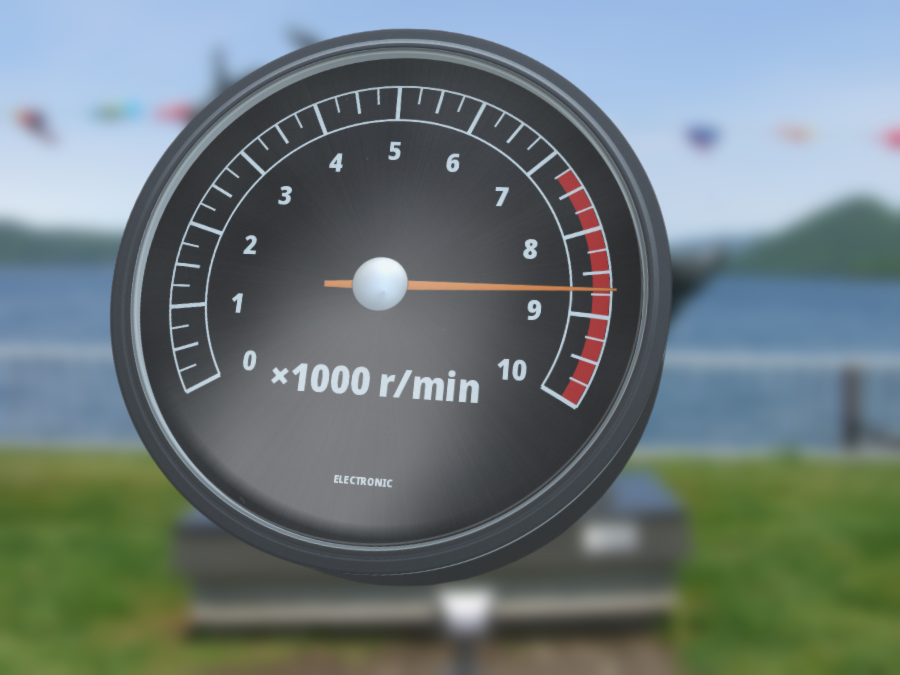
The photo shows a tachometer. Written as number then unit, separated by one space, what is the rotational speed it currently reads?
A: 8750 rpm
